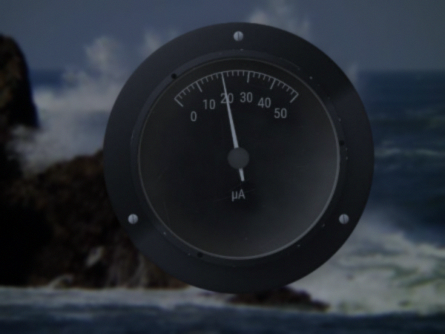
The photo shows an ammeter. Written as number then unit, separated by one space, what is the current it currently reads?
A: 20 µA
